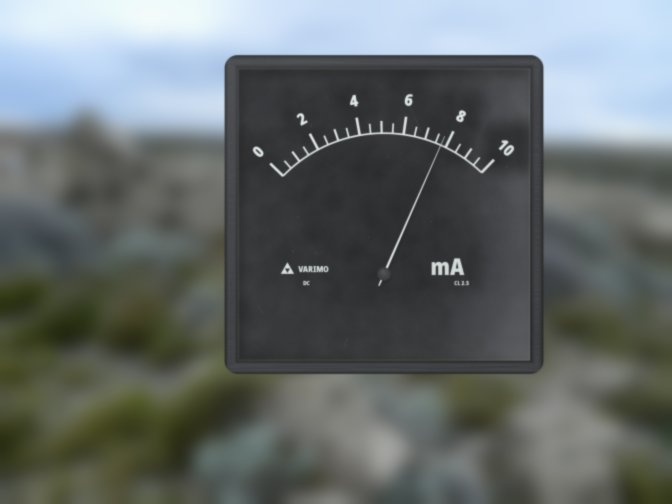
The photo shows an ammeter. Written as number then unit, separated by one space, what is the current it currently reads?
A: 7.75 mA
